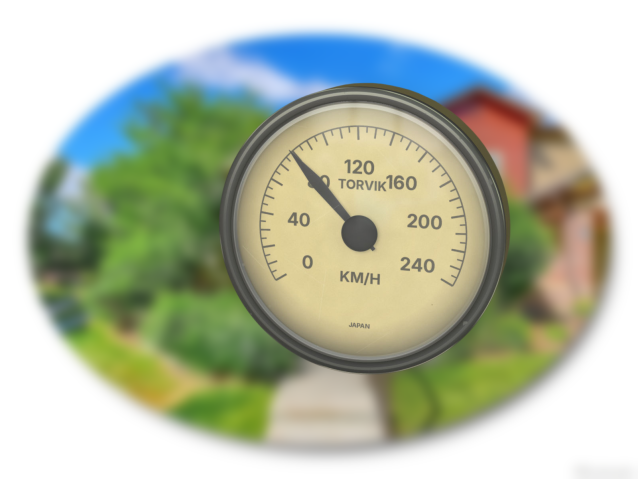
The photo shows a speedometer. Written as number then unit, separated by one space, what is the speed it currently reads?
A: 80 km/h
